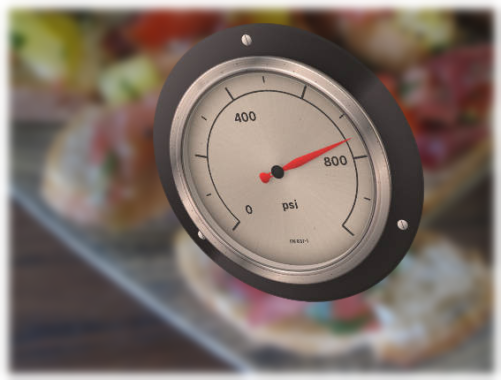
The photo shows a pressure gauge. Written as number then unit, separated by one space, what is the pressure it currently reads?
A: 750 psi
